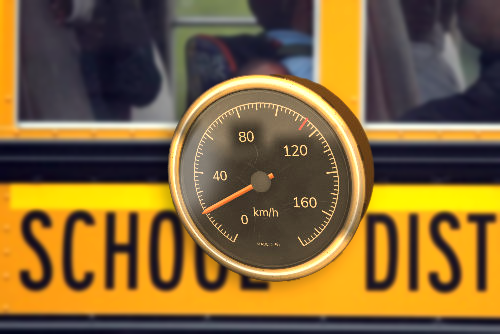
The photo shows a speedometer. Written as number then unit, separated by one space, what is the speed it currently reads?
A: 20 km/h
